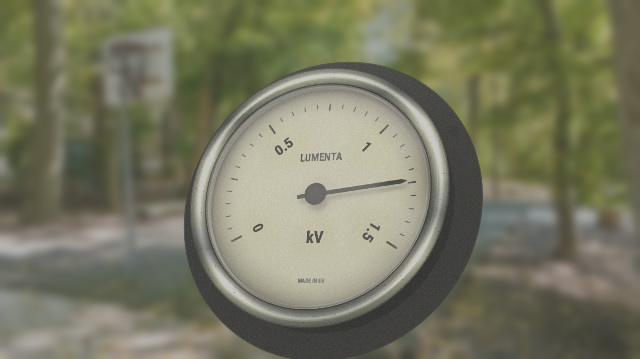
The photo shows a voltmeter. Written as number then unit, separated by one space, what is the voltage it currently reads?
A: 1.25 kV
